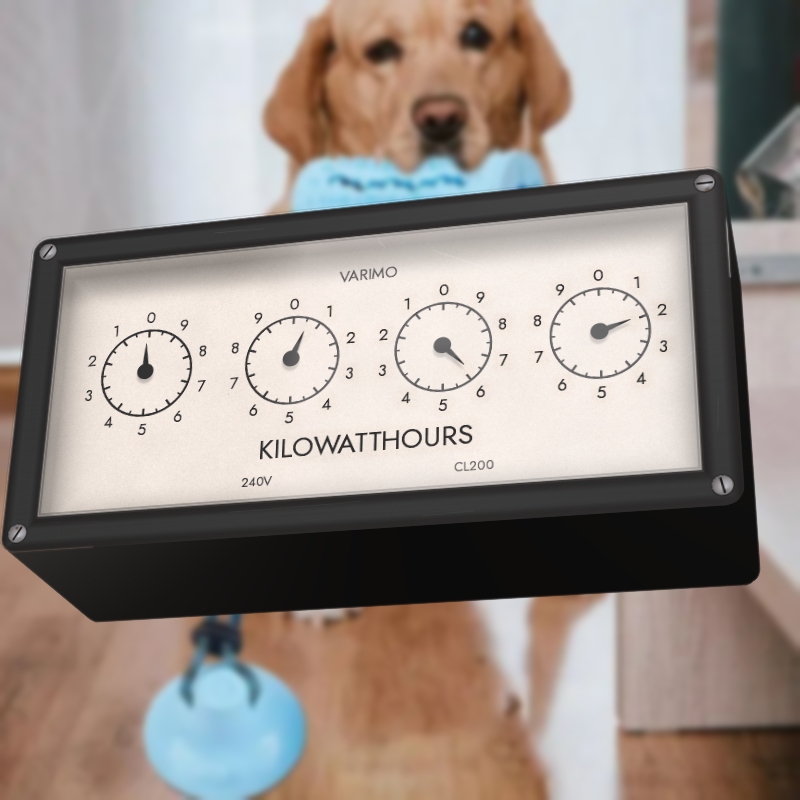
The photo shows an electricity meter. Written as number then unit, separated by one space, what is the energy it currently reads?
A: 62 kWh
